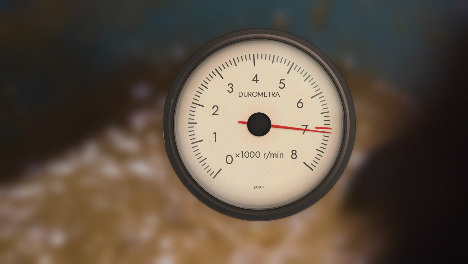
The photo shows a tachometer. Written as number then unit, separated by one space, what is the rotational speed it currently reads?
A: 7000 rpm
